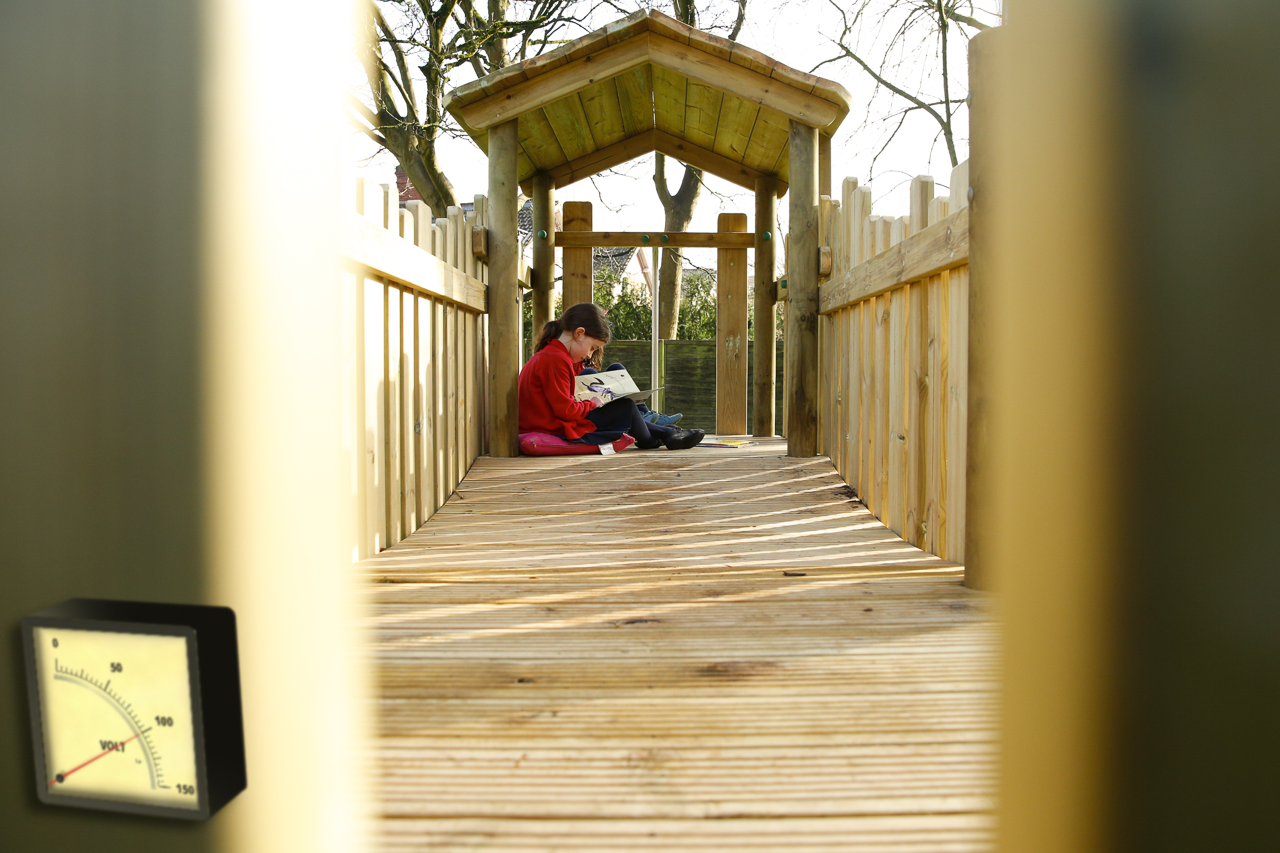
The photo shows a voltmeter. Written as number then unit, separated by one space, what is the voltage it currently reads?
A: 100 V
